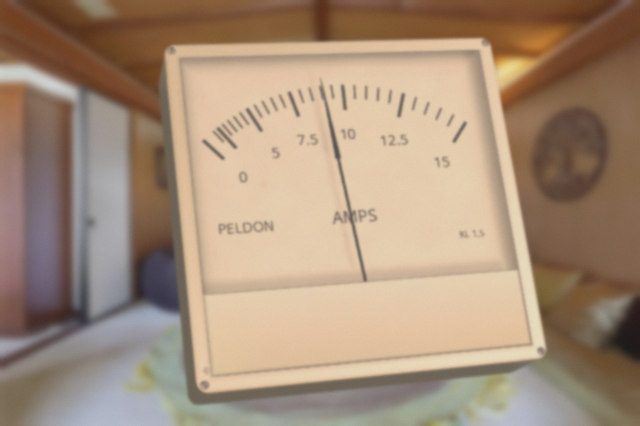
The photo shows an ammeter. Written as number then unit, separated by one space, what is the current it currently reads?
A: 9 A
